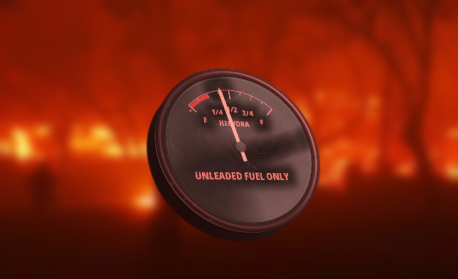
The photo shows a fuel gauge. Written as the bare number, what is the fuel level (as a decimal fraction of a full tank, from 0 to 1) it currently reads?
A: 0.375
